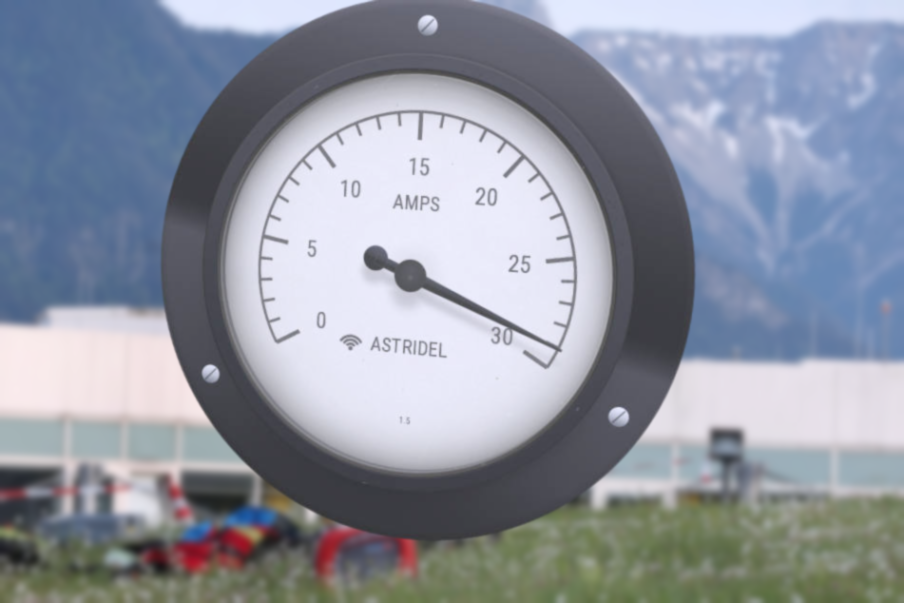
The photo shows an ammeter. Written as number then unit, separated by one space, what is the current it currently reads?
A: 29 A
